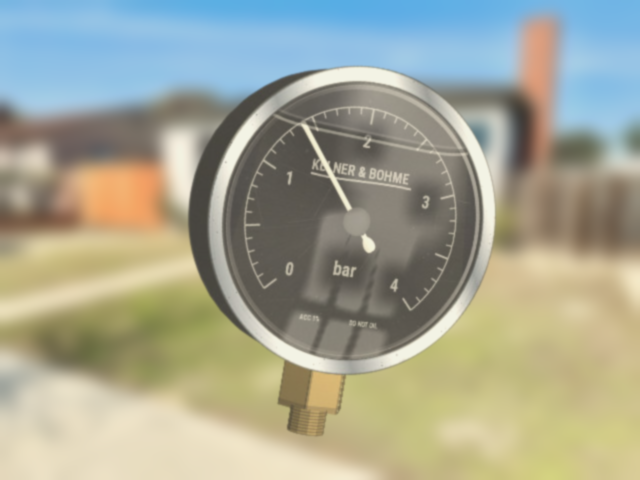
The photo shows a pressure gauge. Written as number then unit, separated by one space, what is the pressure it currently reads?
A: 1.4 bar
